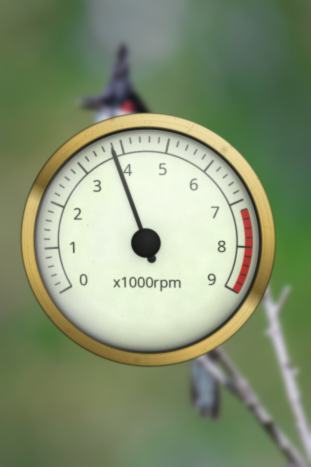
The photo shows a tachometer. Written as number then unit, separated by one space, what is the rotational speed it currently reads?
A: 3800 rpm
